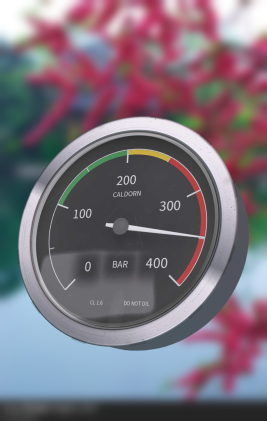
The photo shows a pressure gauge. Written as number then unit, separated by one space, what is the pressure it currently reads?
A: 350 bar
